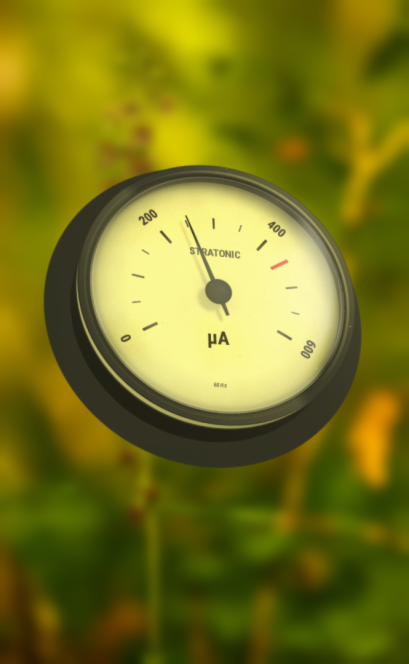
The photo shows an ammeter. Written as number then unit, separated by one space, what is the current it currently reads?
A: 250 µA
